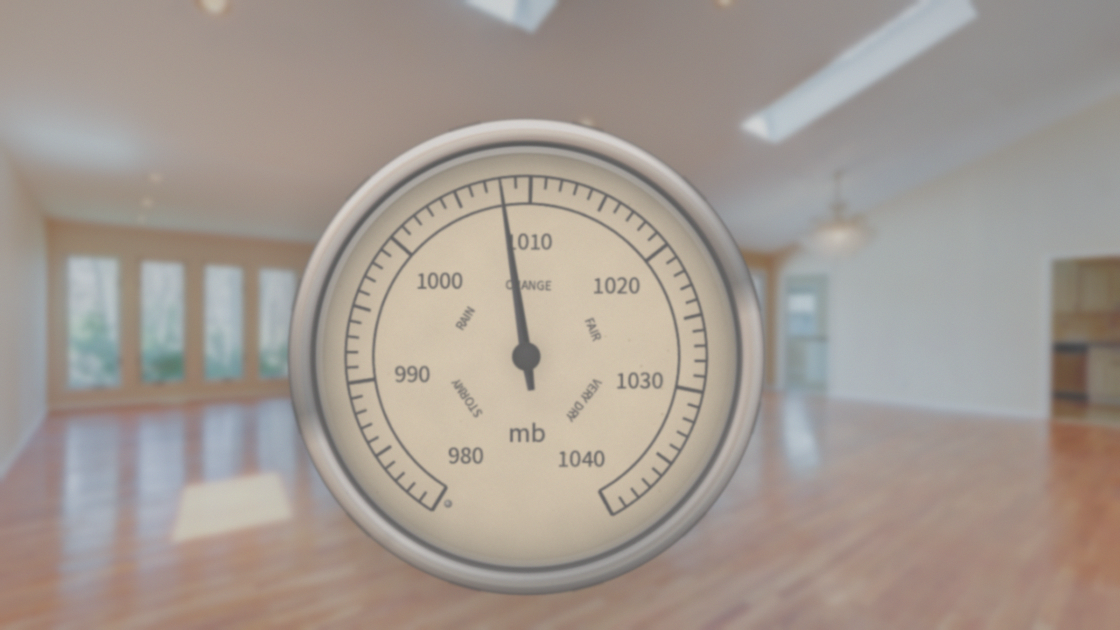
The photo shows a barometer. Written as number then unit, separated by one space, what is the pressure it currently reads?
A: 1008 mbar
